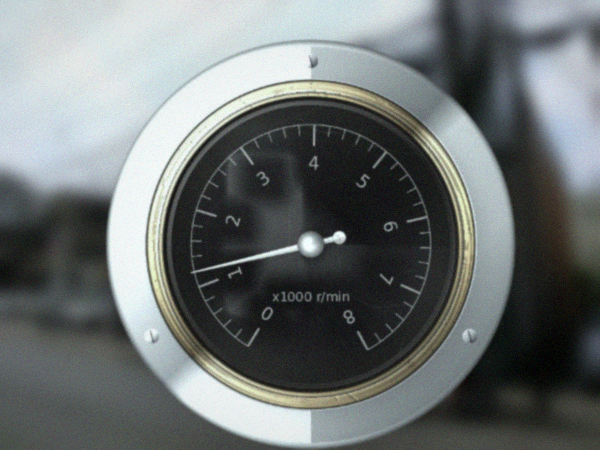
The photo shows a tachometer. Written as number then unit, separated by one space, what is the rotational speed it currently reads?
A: 1200 rpm
